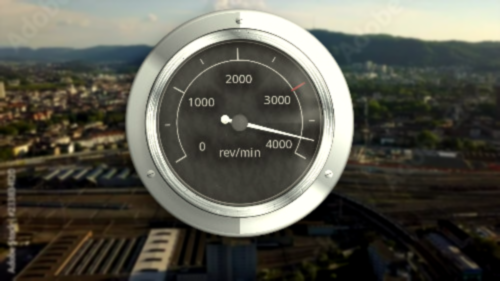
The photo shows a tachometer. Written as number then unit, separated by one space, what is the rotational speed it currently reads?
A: 3750 rpm
